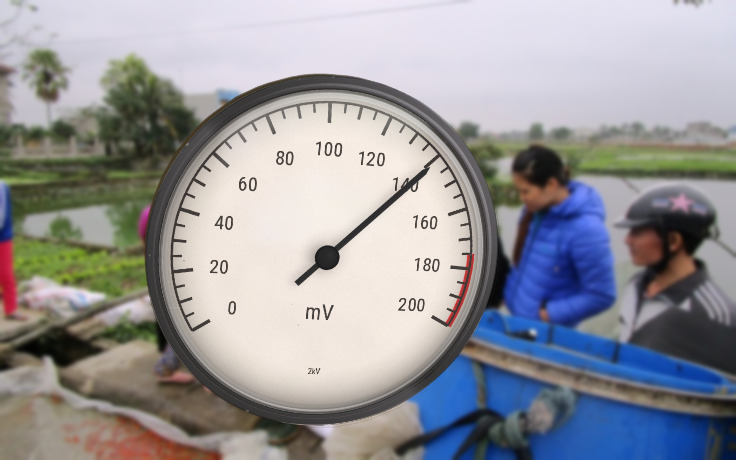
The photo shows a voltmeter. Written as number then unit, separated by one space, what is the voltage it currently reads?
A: 140 mV
